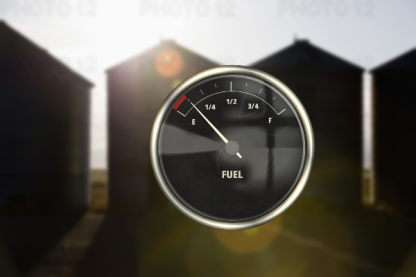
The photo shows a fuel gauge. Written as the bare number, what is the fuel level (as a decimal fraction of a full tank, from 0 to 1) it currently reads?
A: 0.125
